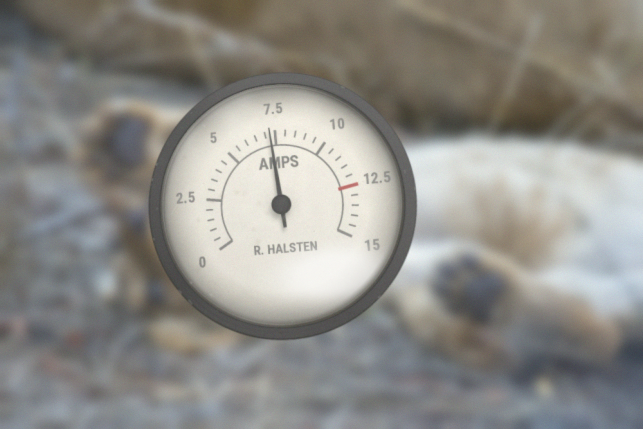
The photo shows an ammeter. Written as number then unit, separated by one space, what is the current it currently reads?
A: 7.25 A
